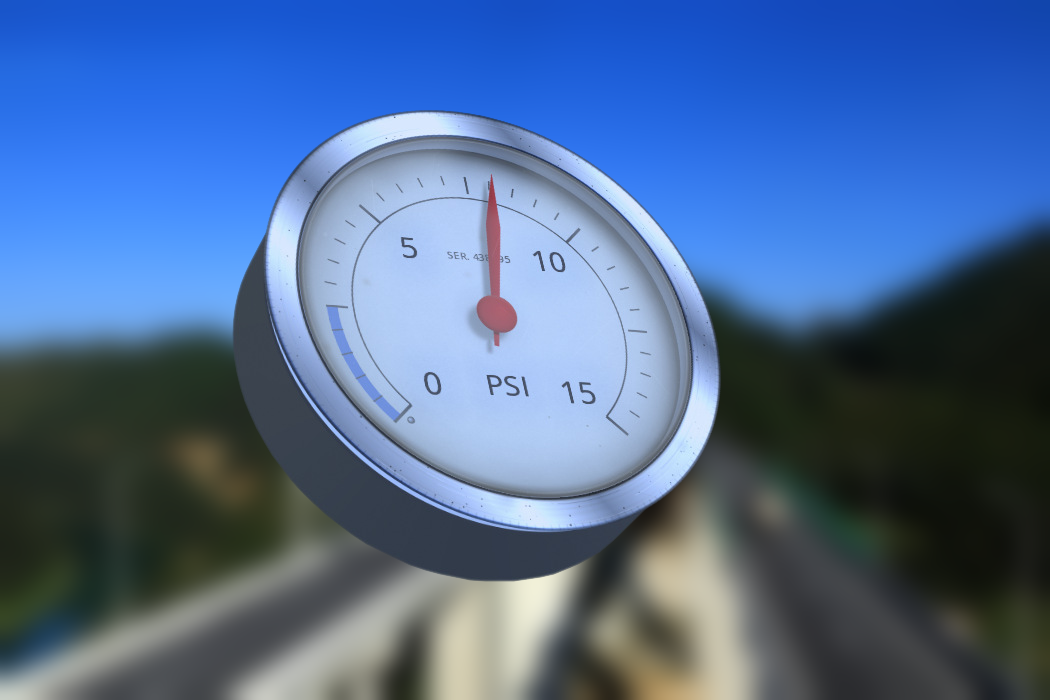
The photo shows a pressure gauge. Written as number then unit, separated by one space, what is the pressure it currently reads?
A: 8 psi
